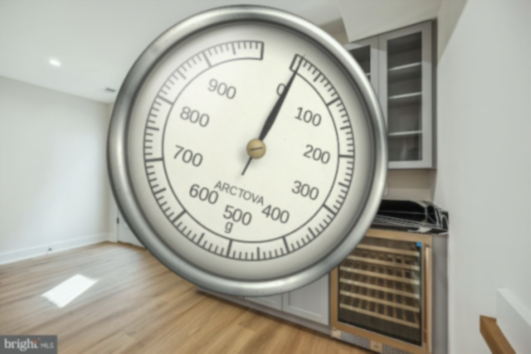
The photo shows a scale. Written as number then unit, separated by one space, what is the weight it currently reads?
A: 10 g
